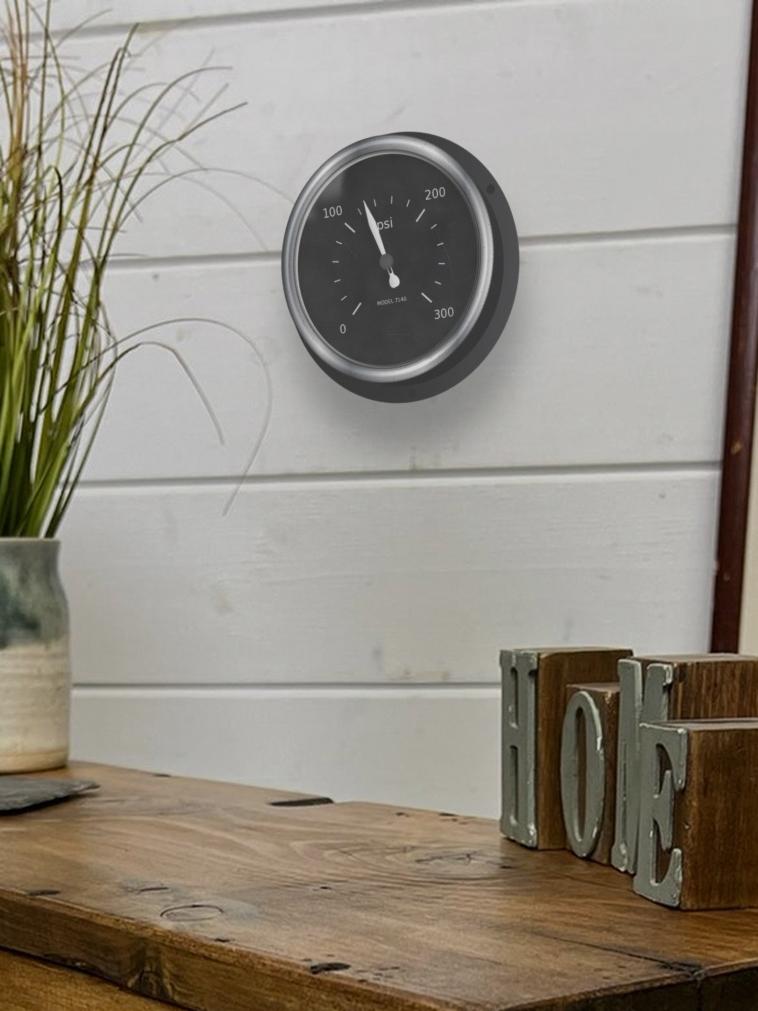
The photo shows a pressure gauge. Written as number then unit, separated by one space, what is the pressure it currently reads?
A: 130 psi
